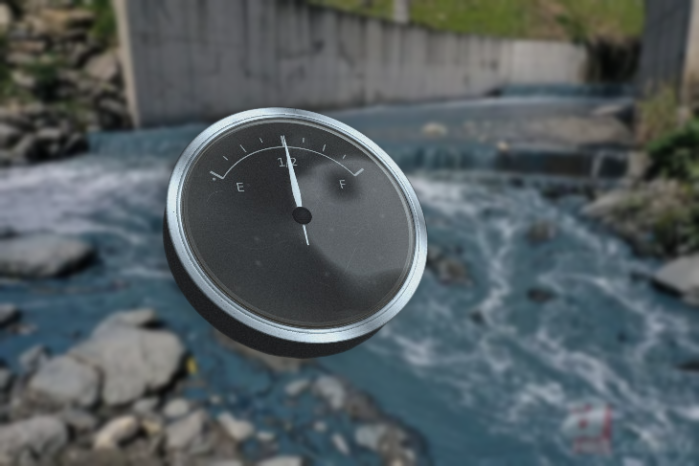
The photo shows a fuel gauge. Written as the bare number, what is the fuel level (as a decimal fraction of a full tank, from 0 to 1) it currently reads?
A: 0.5
